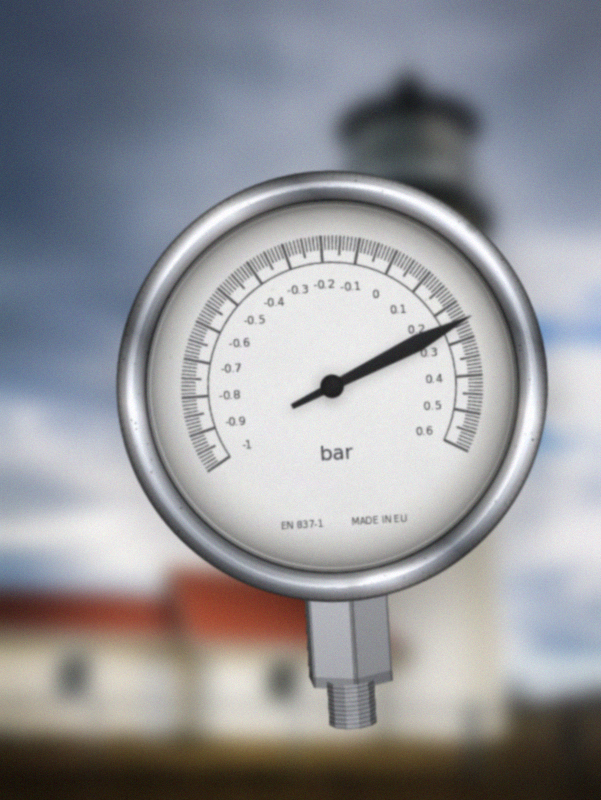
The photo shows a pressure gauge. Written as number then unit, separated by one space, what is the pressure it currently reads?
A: 0.25 bar
